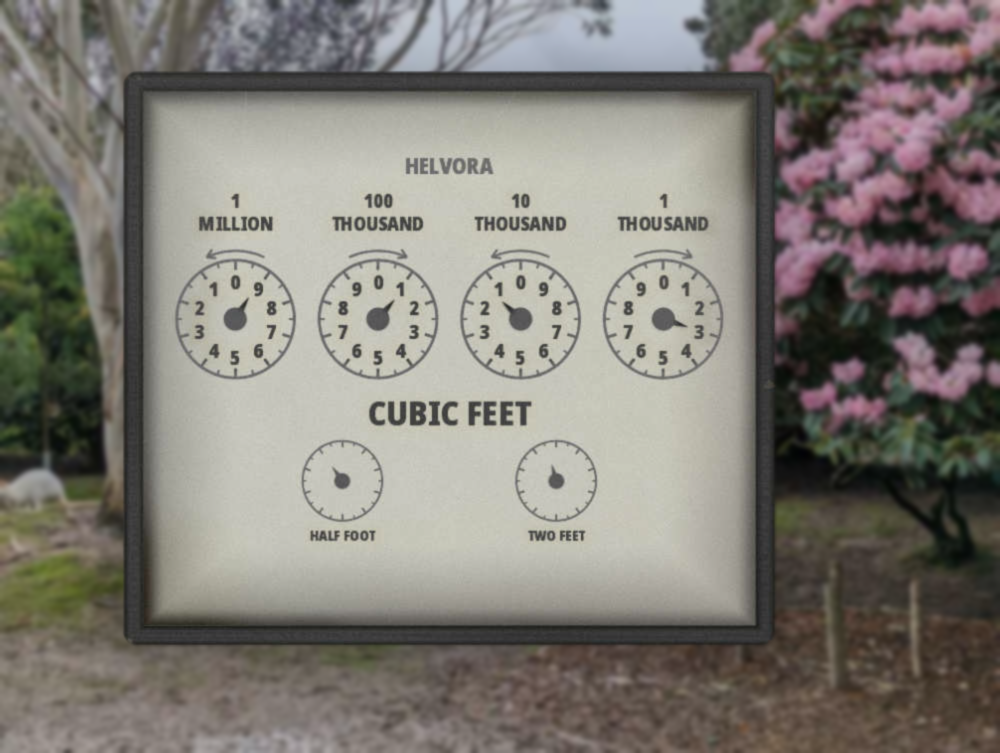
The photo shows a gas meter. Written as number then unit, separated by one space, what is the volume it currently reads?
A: 911300 ft³
